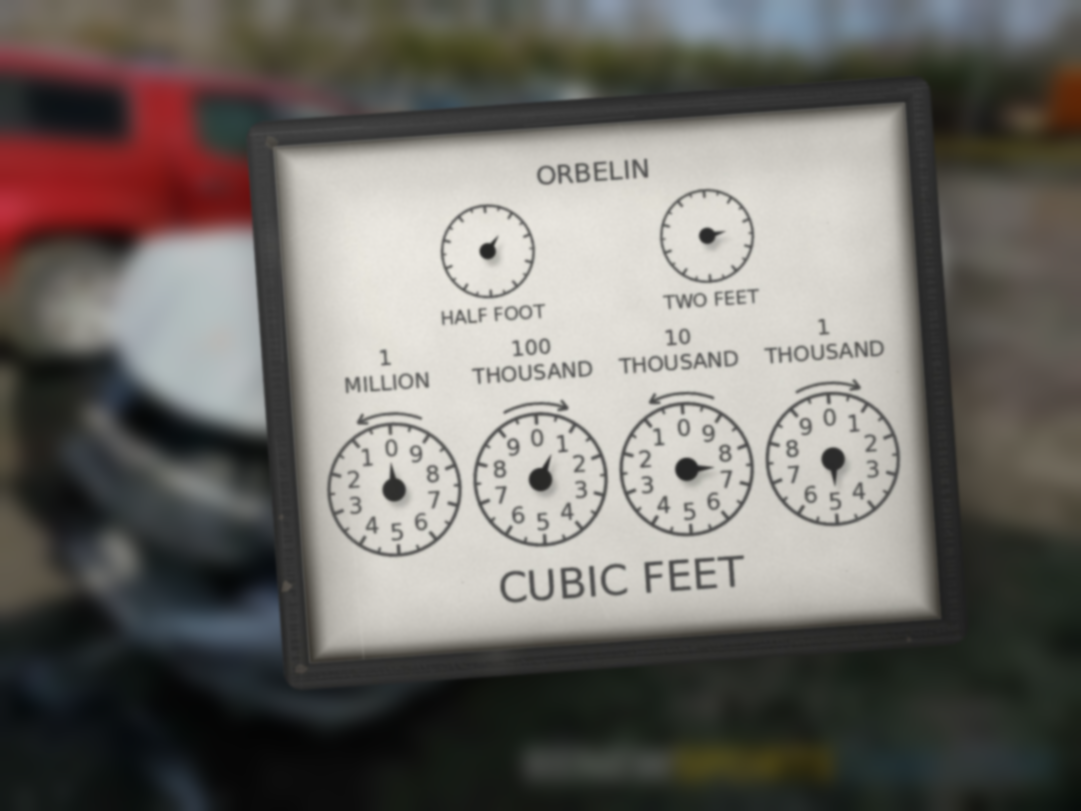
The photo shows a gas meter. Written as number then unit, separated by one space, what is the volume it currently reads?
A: 7500 ft³
